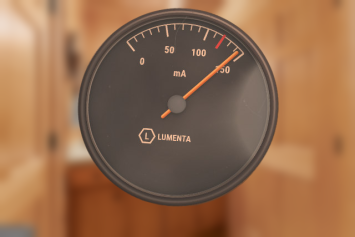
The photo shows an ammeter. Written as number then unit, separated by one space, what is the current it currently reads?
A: 145 mA
